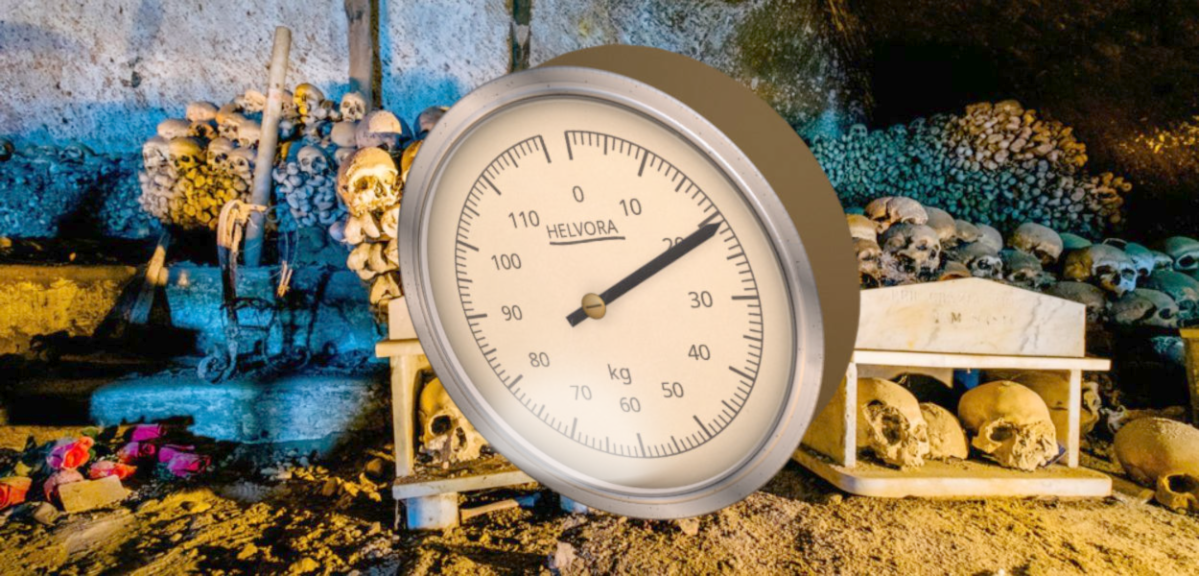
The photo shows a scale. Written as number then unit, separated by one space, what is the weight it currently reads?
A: 21 kg
